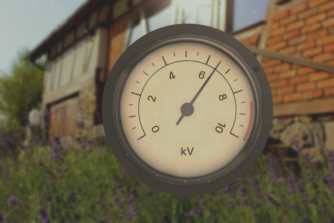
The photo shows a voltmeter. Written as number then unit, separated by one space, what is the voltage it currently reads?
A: 6.5 kV
